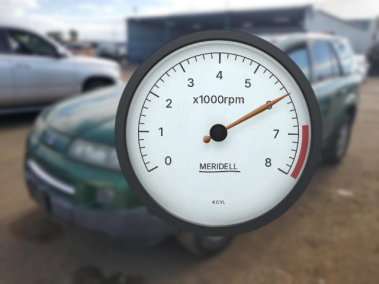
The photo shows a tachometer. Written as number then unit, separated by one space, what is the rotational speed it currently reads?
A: 6000 rpm
